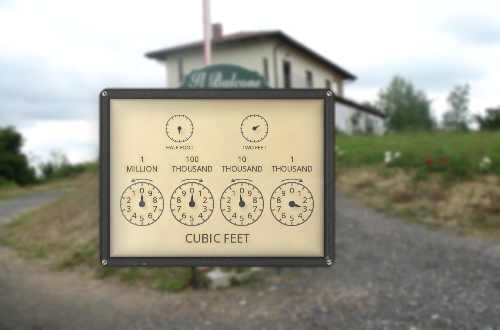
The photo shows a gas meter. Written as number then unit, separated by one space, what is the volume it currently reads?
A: 300 ft³
